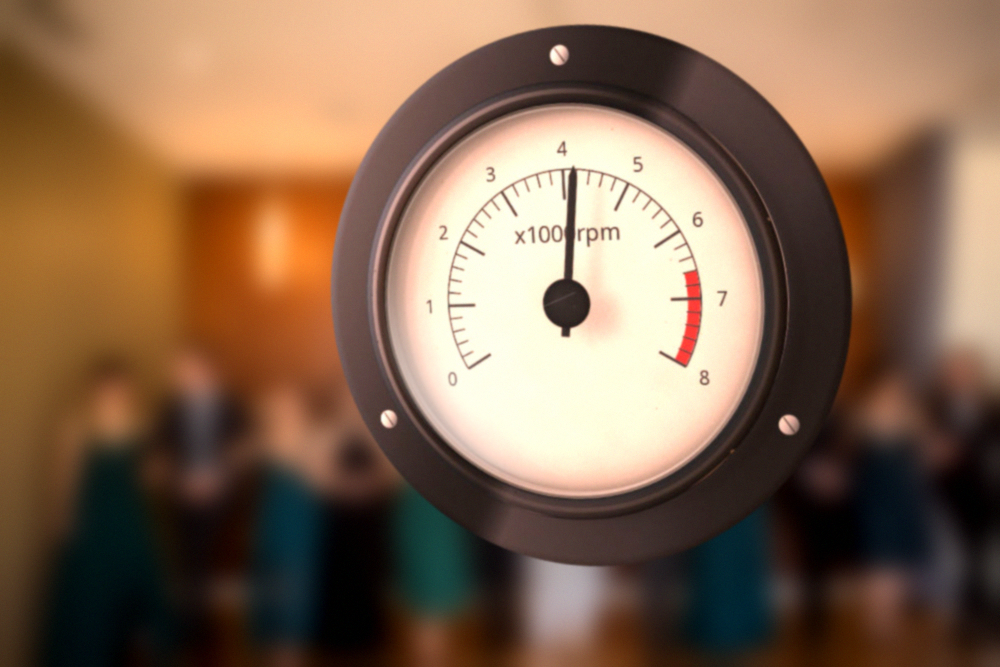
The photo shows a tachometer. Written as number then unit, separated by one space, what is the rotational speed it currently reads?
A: 4200 rpm
